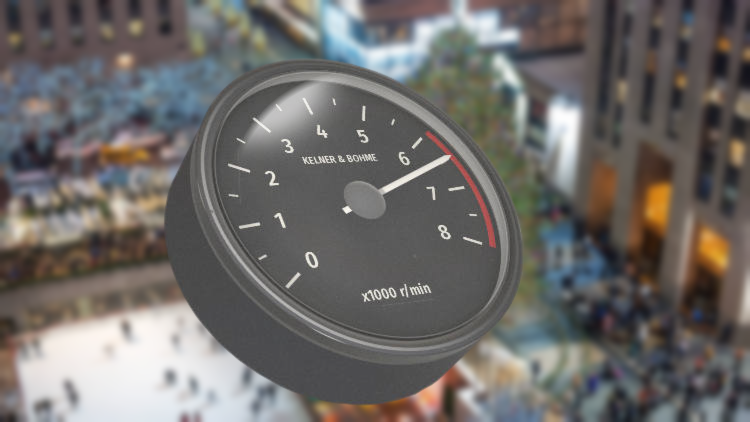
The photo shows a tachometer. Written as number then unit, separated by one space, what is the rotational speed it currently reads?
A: 6500 rpm
